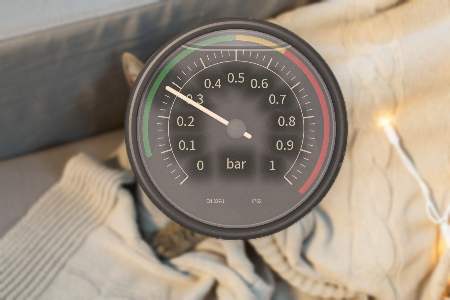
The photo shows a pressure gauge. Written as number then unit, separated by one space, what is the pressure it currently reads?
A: 0.28 bar
